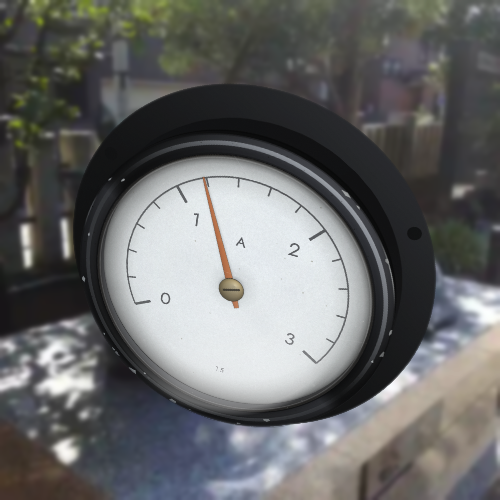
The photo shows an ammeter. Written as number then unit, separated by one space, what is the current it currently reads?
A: 1.2 A
